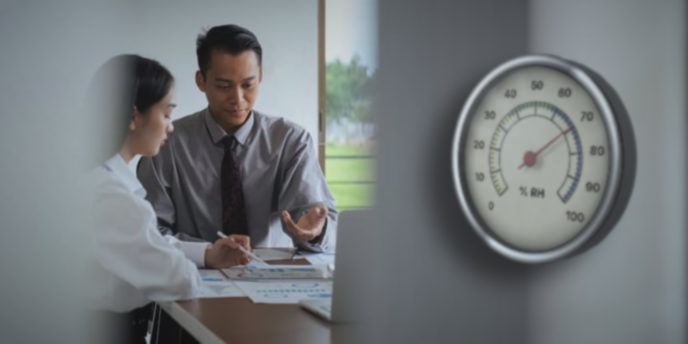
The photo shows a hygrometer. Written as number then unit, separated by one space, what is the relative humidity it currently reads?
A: 70 %
